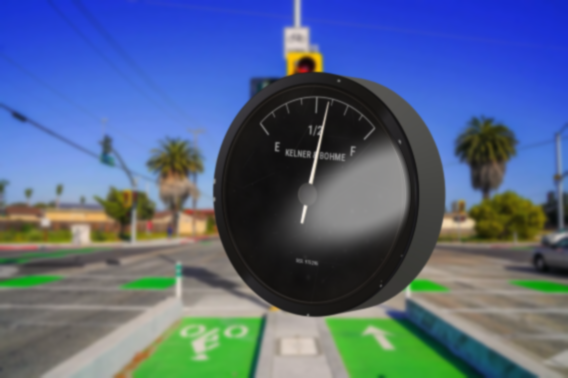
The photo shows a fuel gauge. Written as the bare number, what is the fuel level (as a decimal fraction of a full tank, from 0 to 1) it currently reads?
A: 0.625
